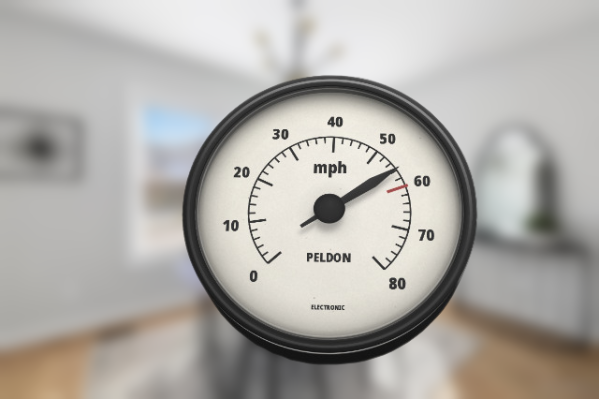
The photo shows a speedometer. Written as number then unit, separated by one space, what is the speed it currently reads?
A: 56 mph
